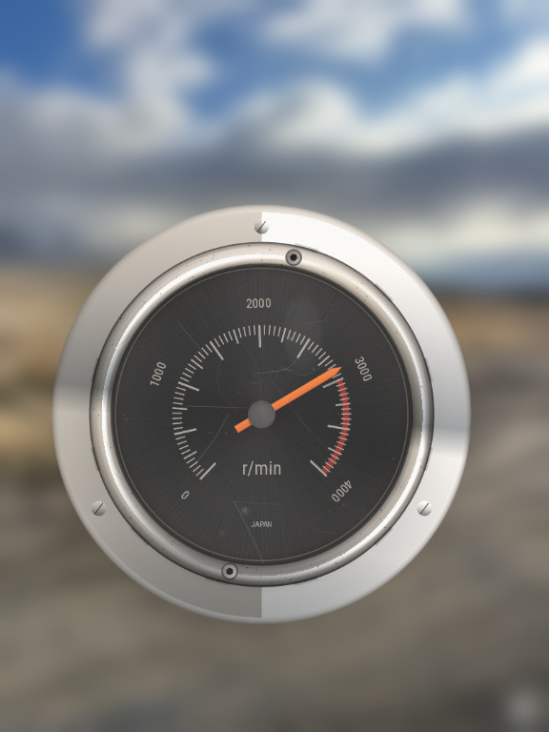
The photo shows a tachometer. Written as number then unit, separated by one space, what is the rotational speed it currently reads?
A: 2900 rpm
